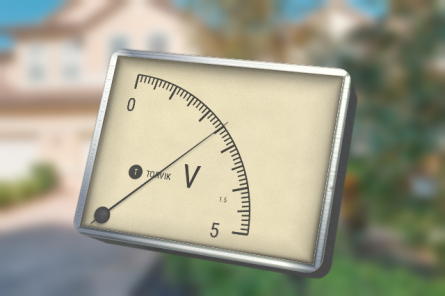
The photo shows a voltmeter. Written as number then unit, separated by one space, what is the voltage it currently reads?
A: 2.5 V
